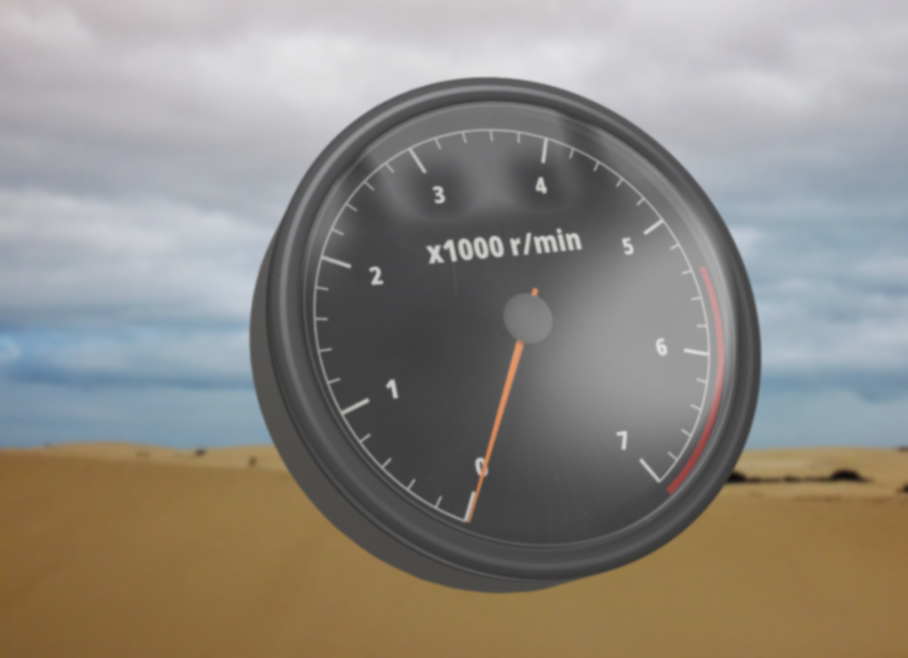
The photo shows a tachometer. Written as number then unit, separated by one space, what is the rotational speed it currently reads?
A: 0 rpm
